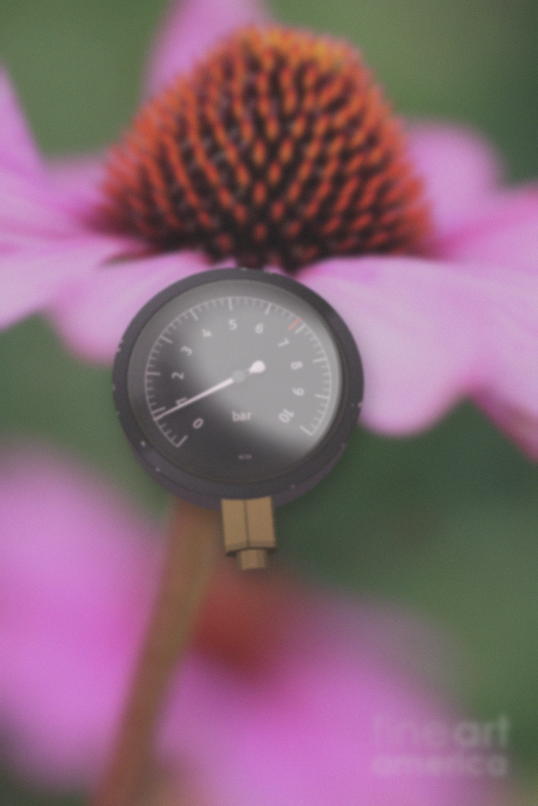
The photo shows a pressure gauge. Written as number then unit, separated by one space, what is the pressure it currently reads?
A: 0.8 bar
